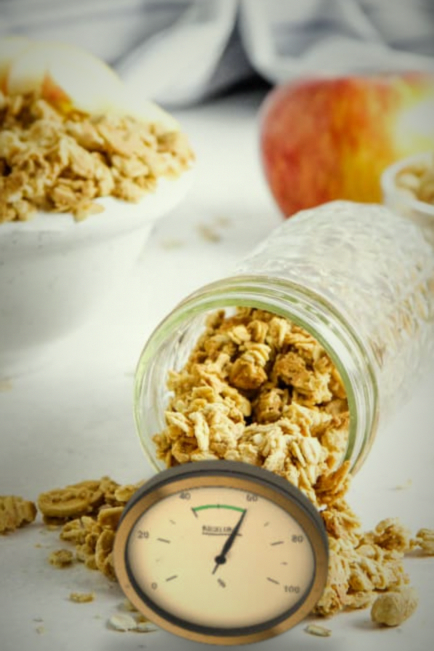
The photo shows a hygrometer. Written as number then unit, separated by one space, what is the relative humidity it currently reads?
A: 60 %
